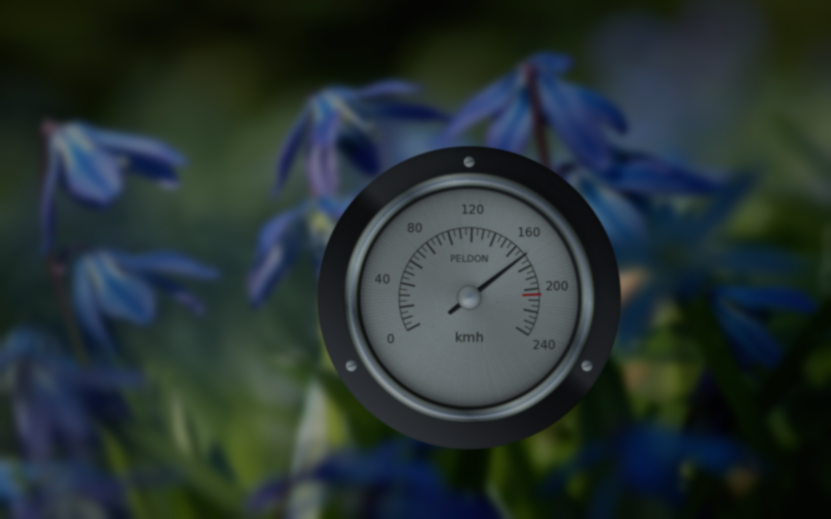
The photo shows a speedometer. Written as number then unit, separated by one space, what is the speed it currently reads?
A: 170 km/h
